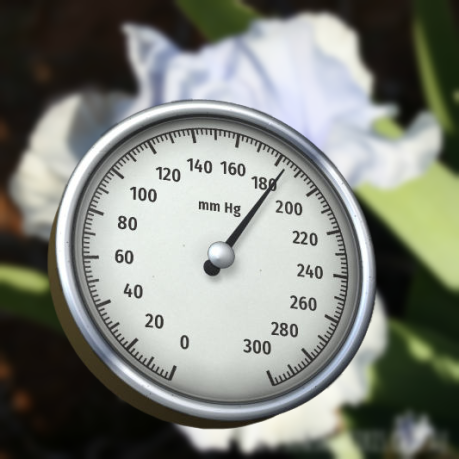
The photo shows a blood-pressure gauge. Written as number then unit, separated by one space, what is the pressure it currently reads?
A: 184 mmHg
